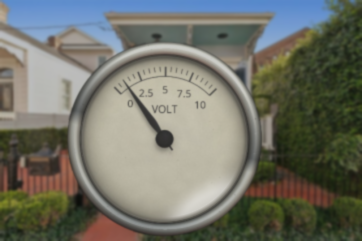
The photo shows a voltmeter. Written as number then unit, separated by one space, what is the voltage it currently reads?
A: 1 V
